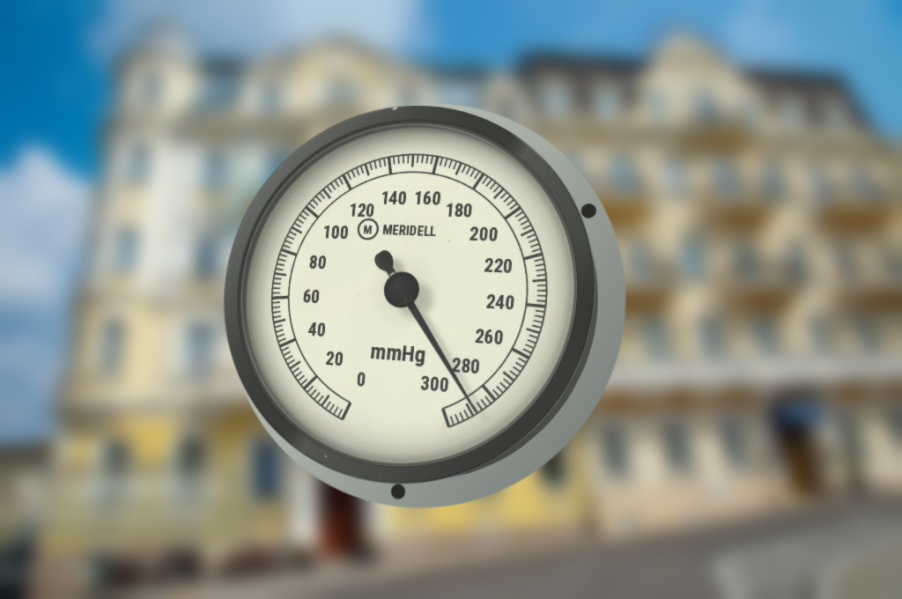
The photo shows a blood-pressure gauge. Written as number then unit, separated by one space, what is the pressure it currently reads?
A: 288 mmHg
